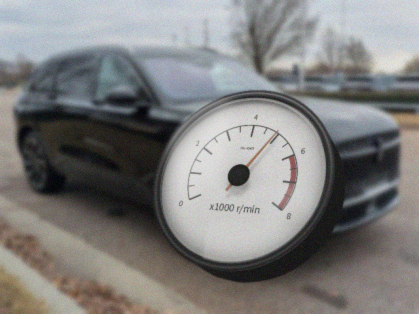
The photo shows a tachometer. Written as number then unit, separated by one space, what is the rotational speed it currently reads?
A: 5000 rpm
